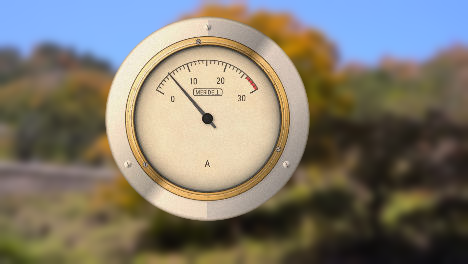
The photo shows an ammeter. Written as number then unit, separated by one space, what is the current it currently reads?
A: 5 A
